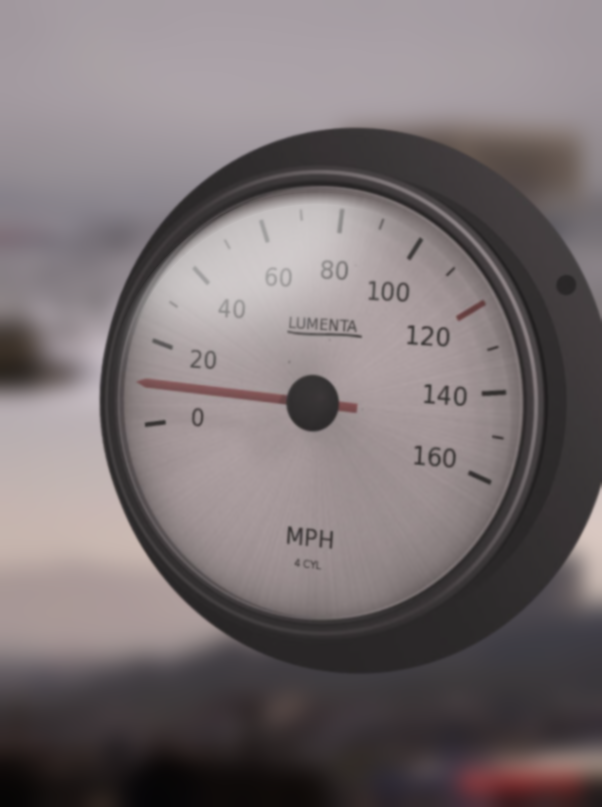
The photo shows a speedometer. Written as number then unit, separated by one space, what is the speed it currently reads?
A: 10 mph
